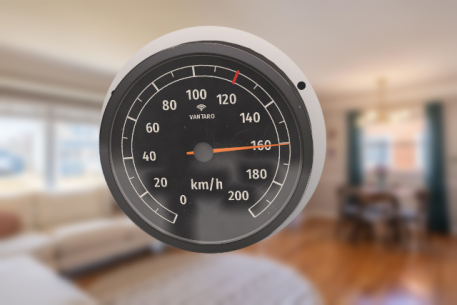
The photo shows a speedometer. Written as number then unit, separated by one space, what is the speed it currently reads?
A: 160 km/h
